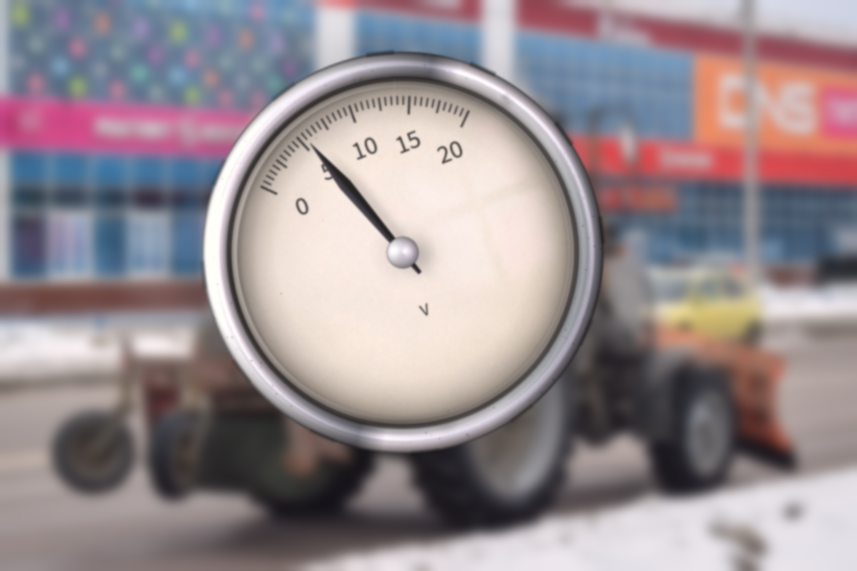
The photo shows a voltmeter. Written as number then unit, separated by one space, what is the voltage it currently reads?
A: 5.5 V
